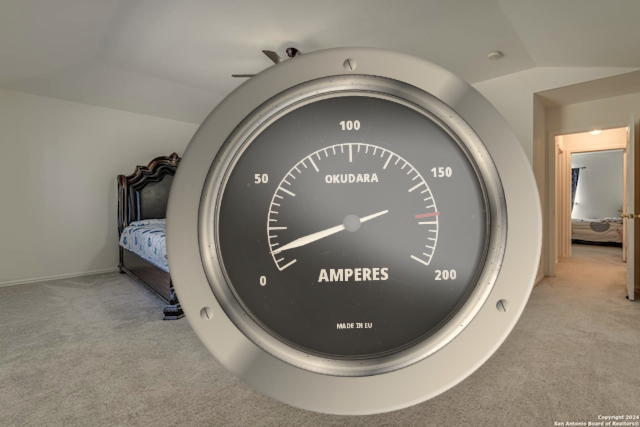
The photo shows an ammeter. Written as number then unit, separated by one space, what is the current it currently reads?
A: 10 A
